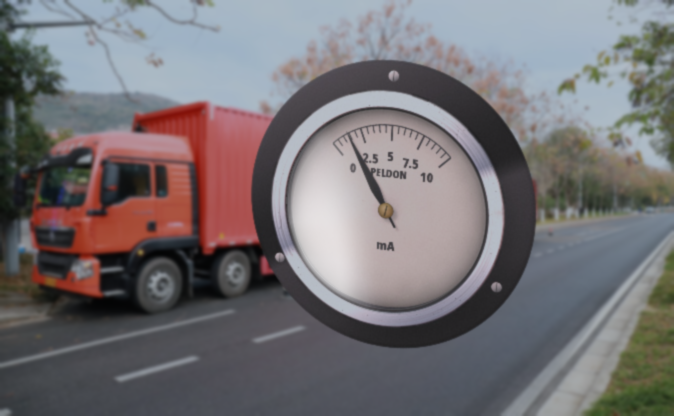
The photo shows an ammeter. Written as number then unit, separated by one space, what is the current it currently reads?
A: 1.5 mA
